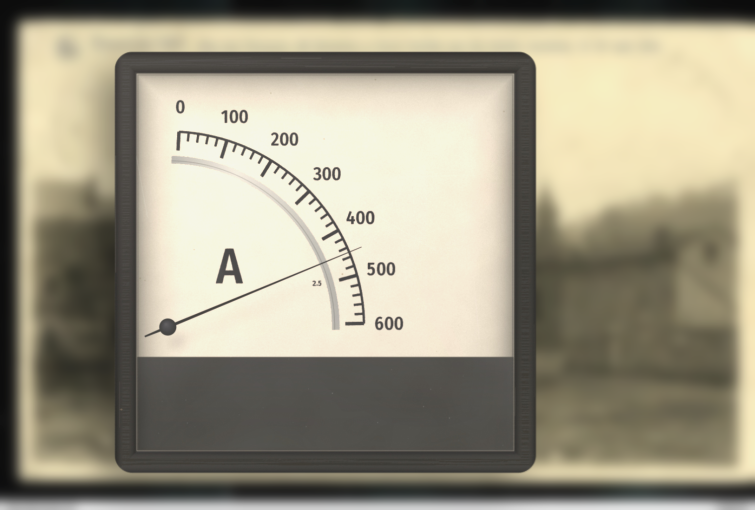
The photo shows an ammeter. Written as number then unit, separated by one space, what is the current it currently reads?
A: 450 A
